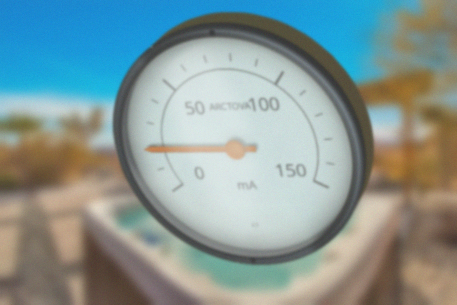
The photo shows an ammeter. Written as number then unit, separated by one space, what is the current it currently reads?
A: 20 mA
